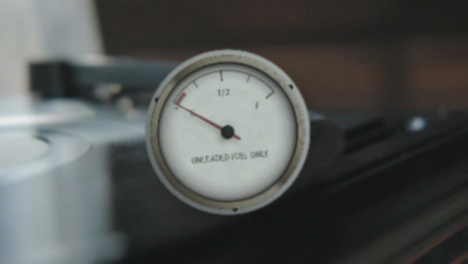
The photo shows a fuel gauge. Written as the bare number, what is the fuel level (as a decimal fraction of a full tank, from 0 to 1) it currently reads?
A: 0
